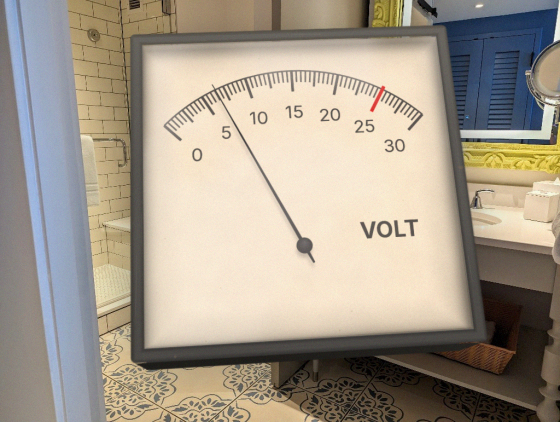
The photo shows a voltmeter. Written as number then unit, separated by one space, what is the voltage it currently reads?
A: 6.5 V
